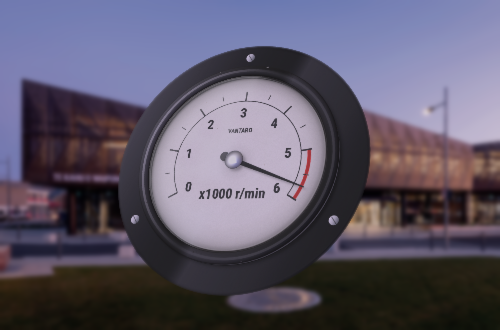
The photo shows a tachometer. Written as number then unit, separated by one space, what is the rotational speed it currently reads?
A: 5750 rpm
